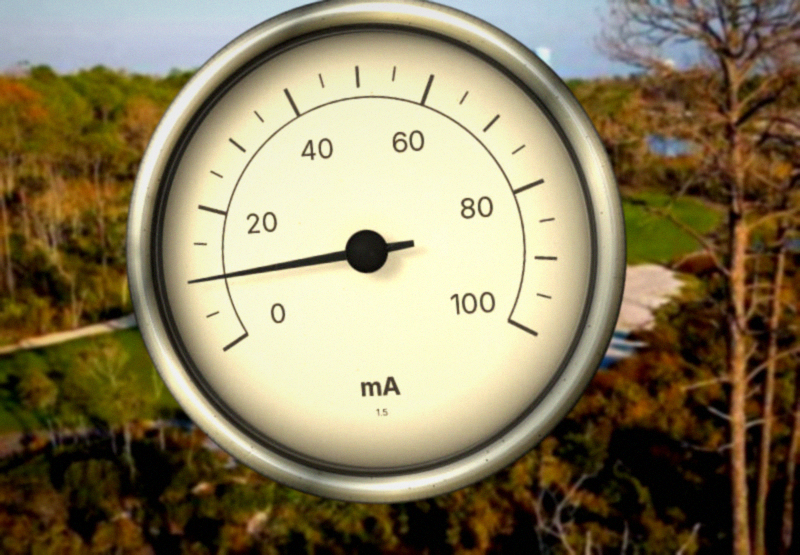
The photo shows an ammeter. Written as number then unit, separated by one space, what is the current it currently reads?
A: 10 mA
